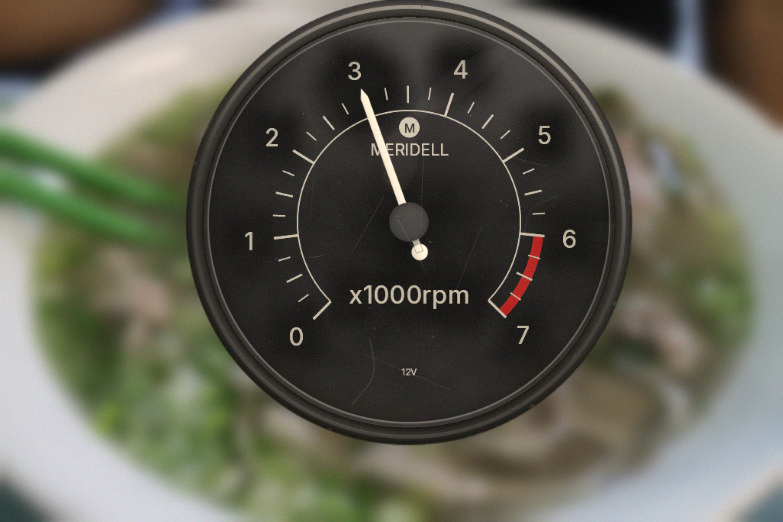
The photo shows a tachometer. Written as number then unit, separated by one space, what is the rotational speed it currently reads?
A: 3000 rpm
